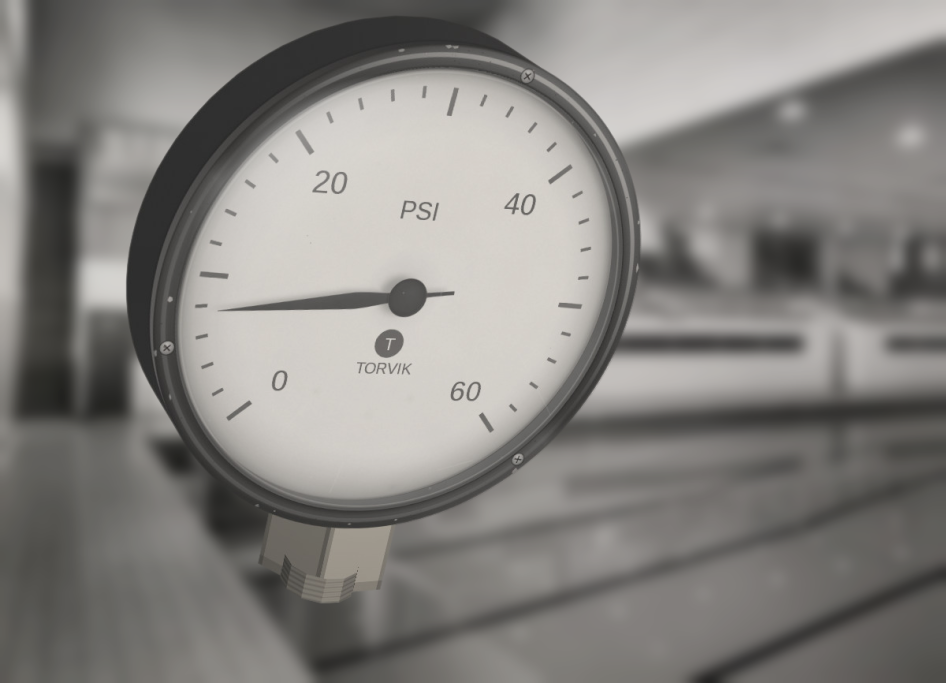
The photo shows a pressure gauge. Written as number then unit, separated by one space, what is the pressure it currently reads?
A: 8 psi
